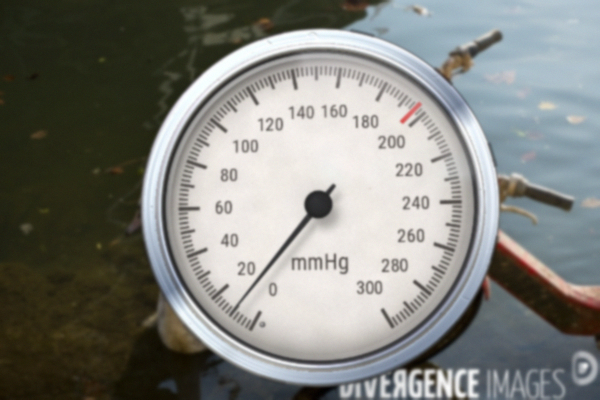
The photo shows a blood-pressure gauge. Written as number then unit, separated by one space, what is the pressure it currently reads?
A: 10 mmHg
